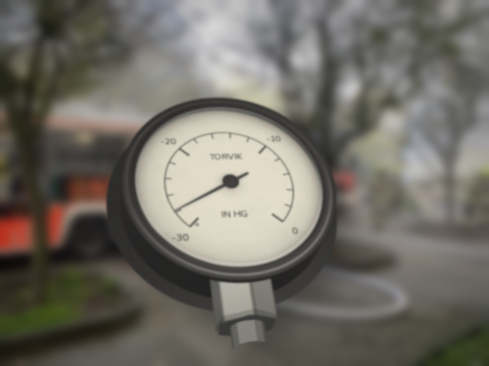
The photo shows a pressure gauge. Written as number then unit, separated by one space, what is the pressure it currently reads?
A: -28 inHg
